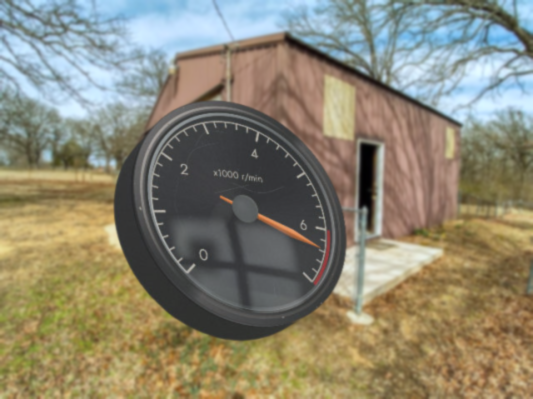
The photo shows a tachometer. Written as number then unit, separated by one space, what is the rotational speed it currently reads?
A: 6400 rpm
